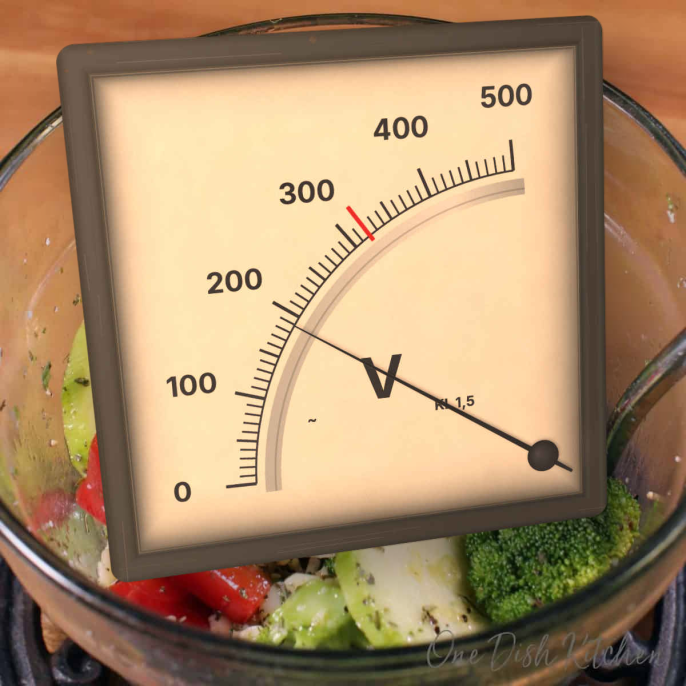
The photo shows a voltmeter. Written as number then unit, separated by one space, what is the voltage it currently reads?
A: 190 V
